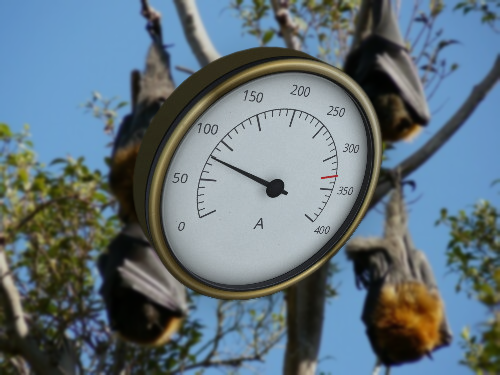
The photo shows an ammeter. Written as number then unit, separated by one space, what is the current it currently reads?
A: 80 A
